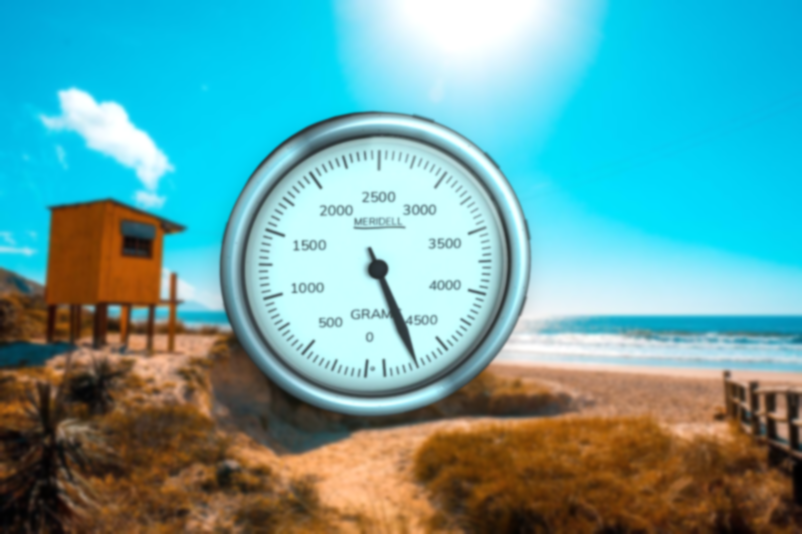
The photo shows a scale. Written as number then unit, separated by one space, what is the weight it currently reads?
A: 4750 g
